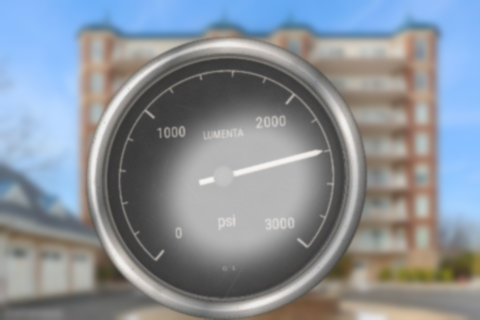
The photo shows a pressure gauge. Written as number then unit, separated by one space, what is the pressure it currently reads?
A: 2400 psi
